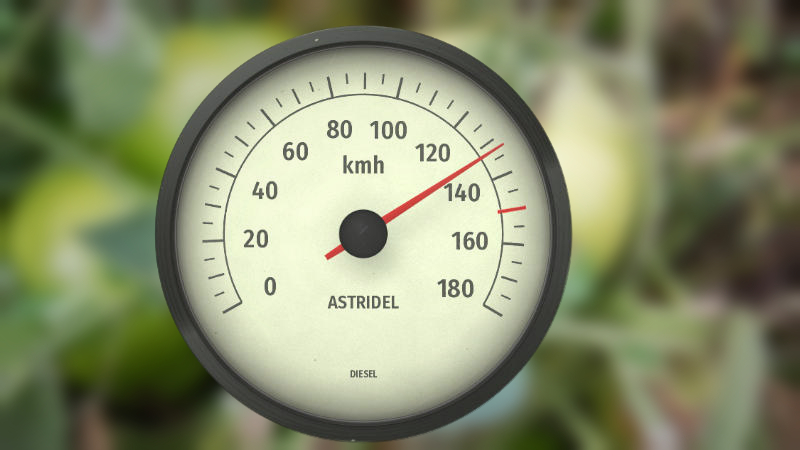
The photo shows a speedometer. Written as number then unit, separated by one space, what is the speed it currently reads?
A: 132.5 km/h
